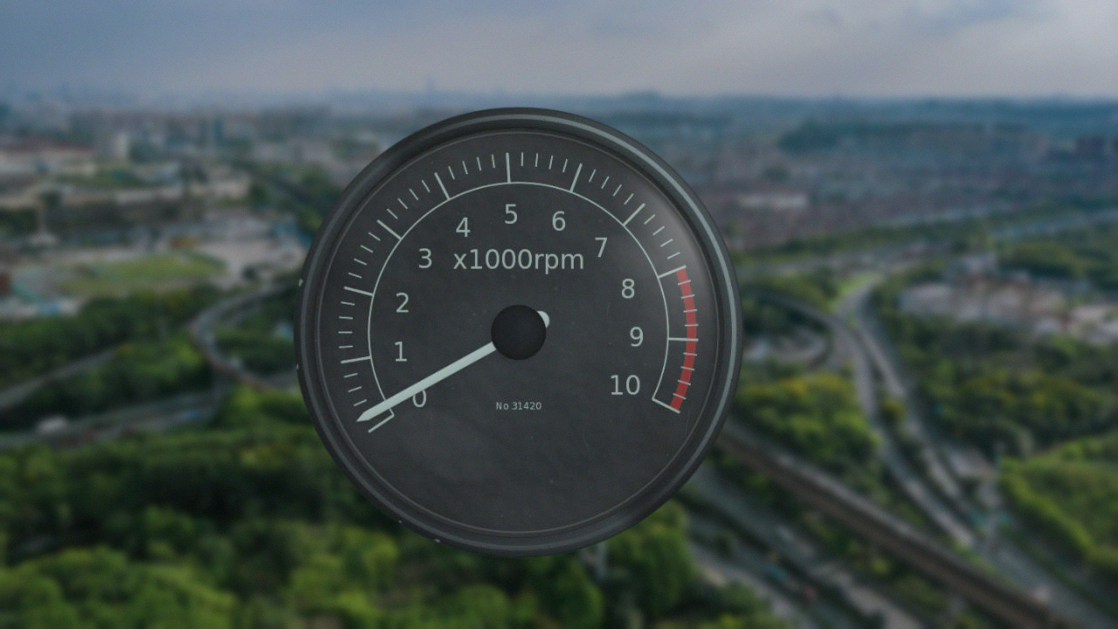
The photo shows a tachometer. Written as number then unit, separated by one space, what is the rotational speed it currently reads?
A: 200 rpm
